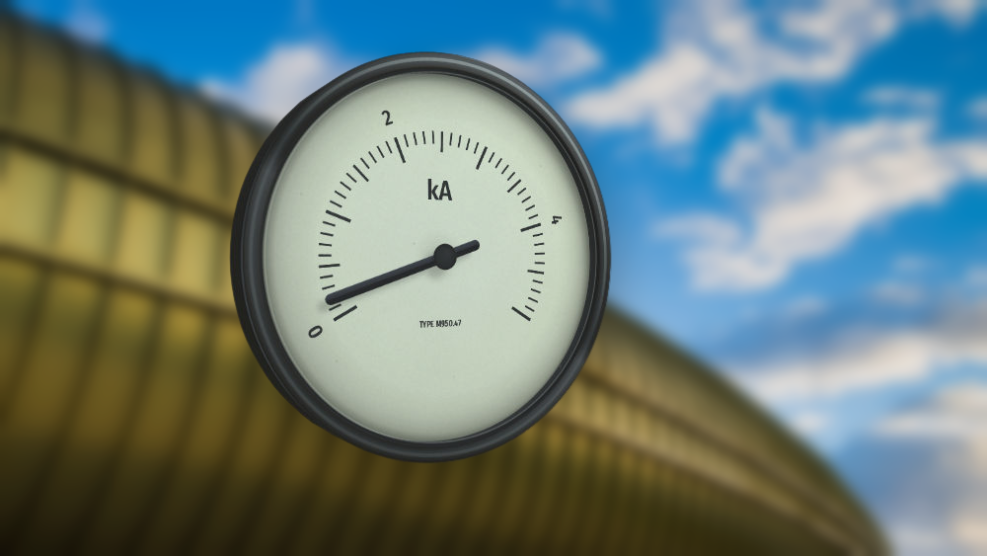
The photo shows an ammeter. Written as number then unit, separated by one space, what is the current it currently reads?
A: 0.2 kA
